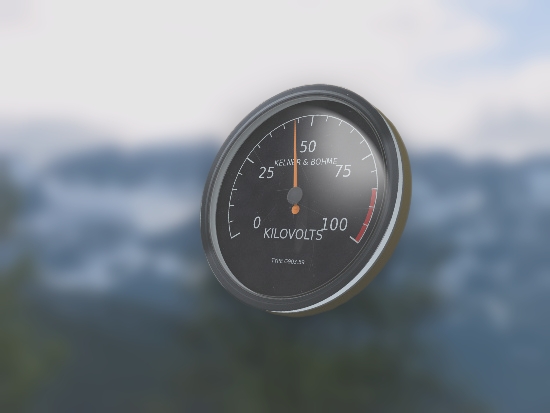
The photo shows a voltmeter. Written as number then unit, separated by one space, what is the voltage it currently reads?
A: 45 kV
